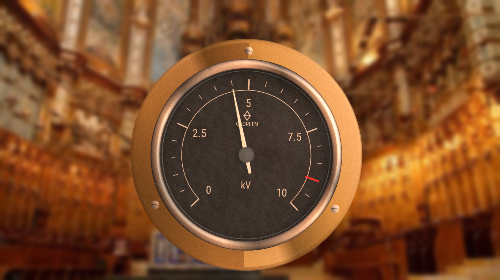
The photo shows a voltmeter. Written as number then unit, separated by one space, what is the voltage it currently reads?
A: 4.5 kV
